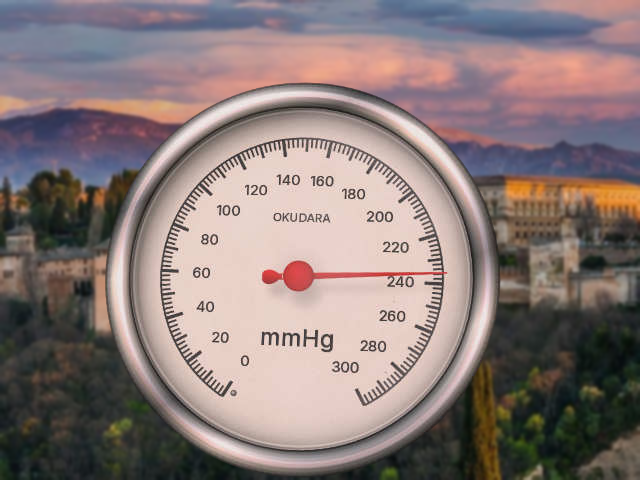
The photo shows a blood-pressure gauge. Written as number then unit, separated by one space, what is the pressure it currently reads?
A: 236 mmHg
